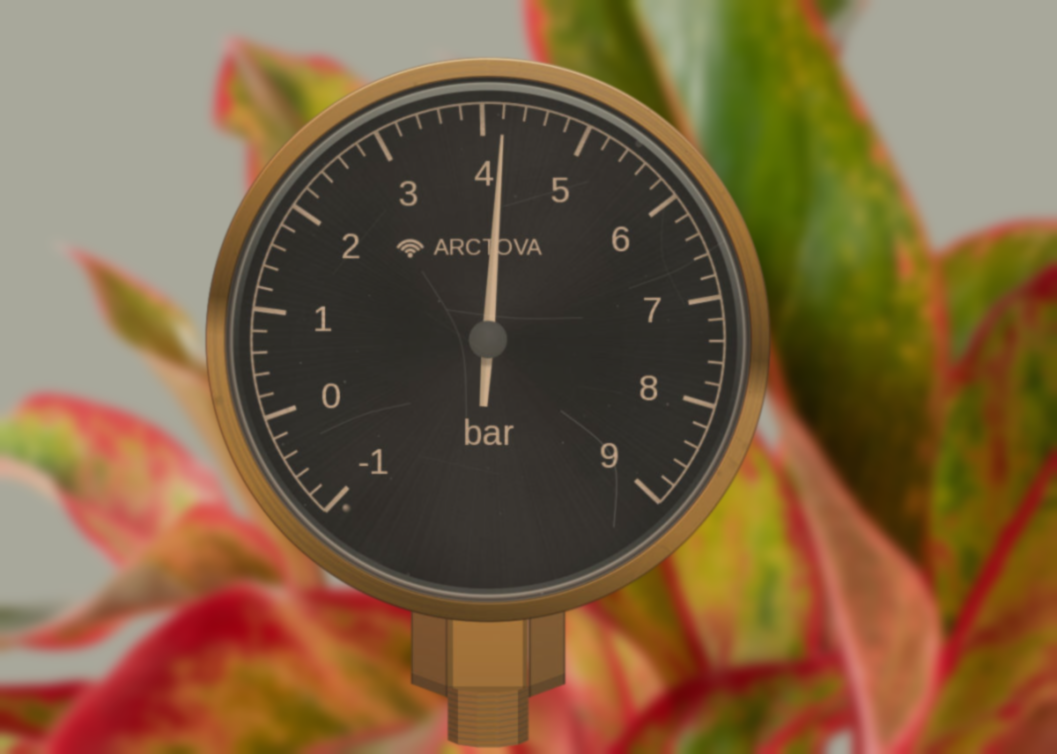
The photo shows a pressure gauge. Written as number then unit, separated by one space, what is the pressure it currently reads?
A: 4.2 bar
